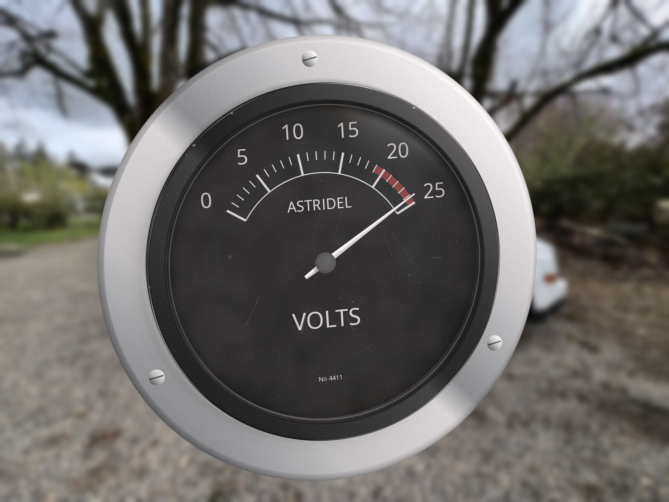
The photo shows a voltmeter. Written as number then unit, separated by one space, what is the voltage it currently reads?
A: 24 V
